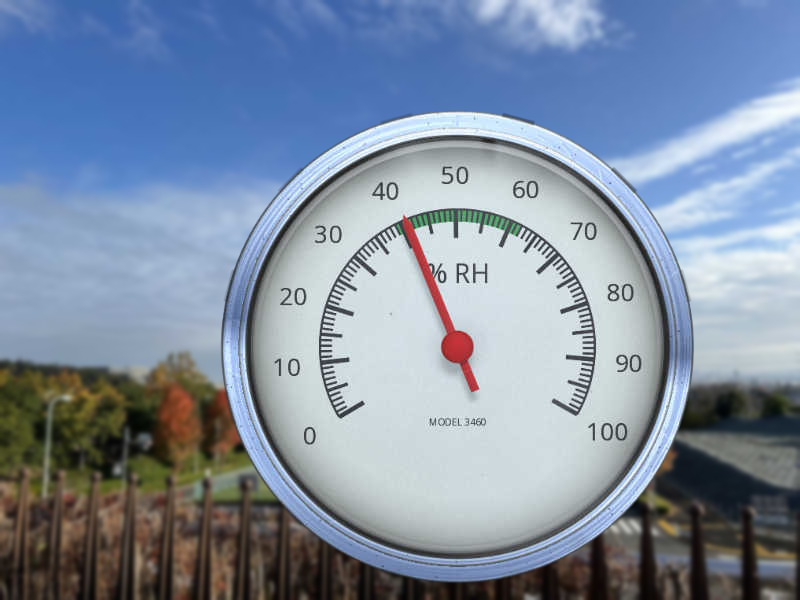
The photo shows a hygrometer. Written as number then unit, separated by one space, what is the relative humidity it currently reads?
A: 41 %
